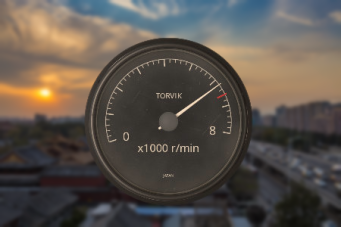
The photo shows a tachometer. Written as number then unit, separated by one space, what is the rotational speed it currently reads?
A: 6200 rpm
